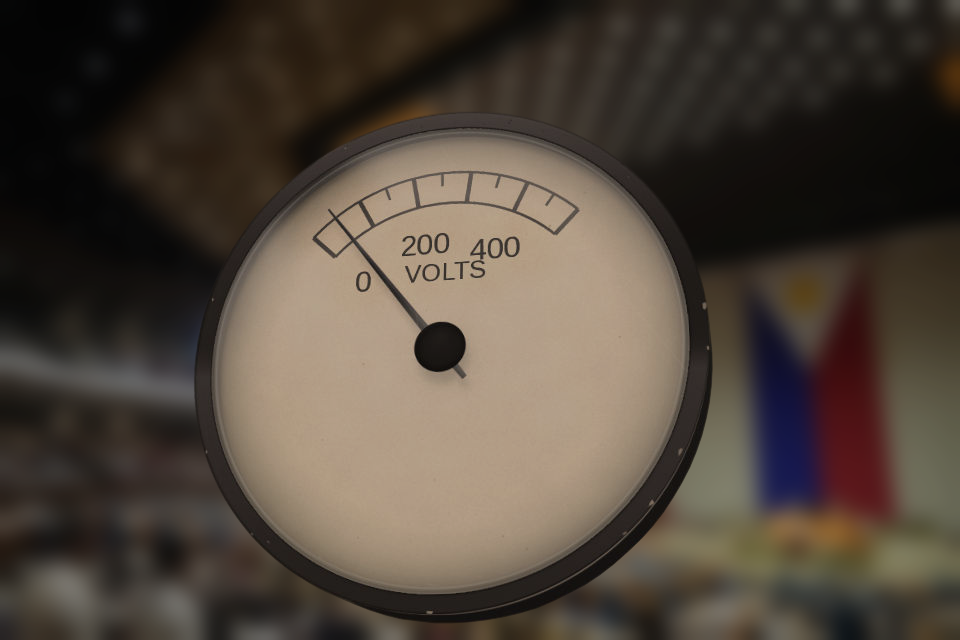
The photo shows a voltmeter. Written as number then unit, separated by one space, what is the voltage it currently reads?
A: 50 V
